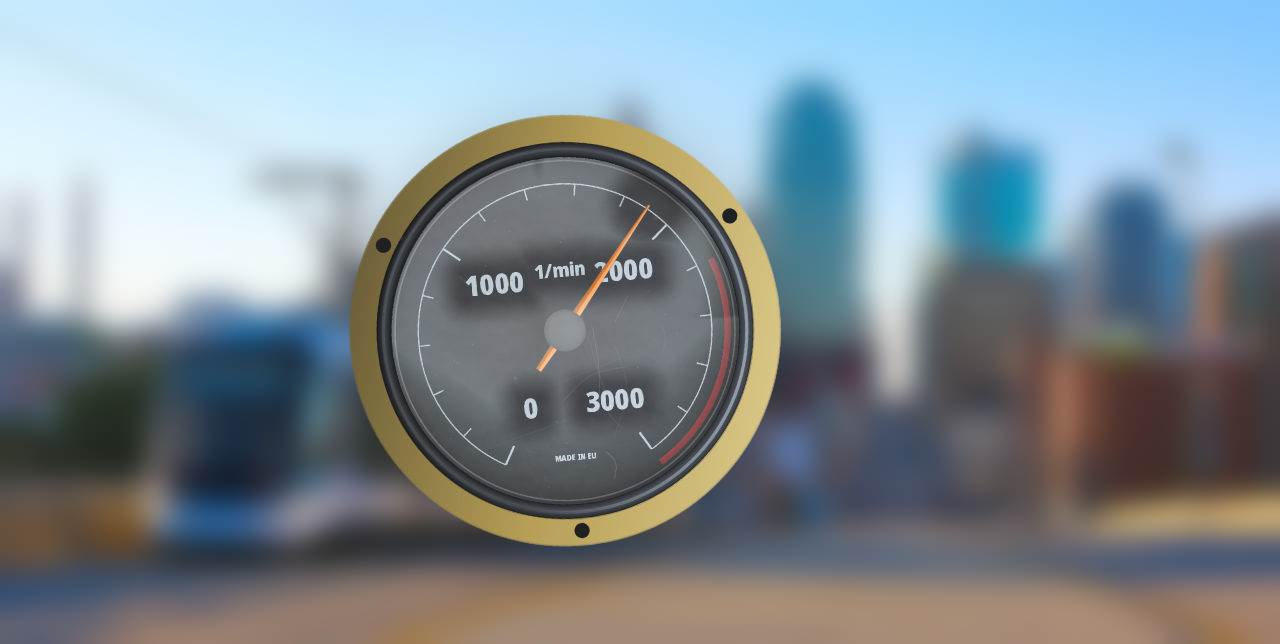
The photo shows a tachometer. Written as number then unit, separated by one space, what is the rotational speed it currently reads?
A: 1900 rpm
